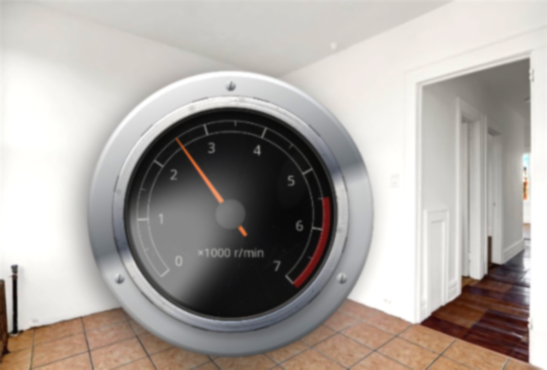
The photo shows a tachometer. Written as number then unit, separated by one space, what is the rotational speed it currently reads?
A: 2500 rpm
